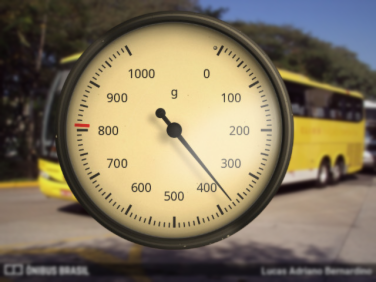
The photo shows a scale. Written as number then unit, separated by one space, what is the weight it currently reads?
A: 370 g
